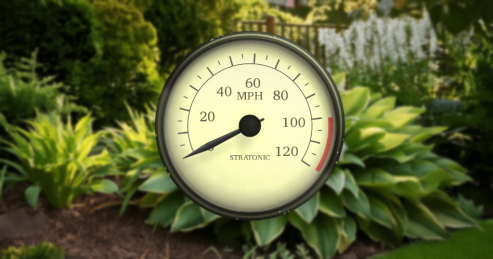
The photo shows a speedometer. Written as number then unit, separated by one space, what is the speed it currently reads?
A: 0 mph
